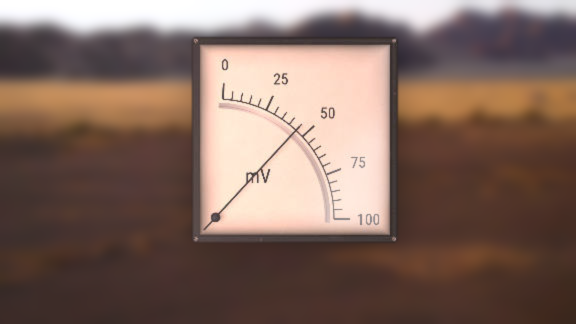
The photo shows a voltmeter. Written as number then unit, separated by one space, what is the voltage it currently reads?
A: 45 mV
